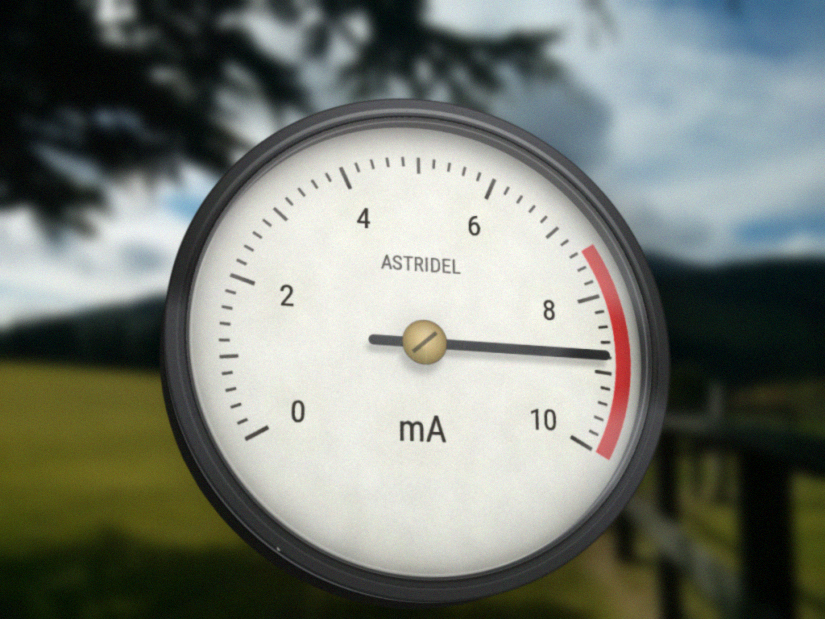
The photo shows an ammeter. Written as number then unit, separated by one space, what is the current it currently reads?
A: 8.8 mA
